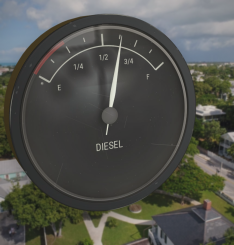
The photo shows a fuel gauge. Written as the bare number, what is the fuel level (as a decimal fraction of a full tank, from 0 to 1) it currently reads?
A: 0.625
